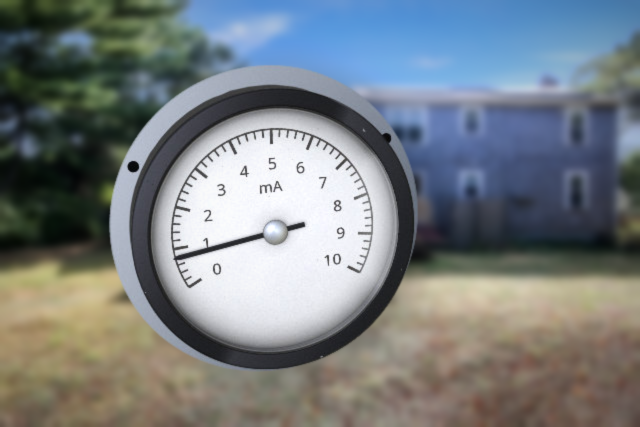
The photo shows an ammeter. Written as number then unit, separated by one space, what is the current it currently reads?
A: 0.8 mA
